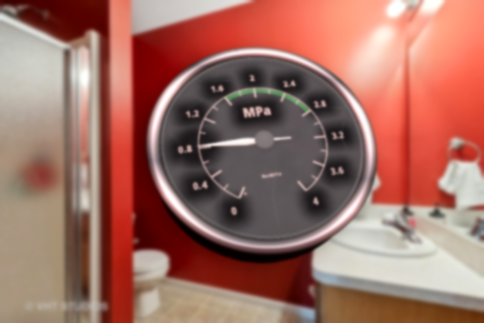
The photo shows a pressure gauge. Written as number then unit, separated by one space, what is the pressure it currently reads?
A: 0.8 MPa
